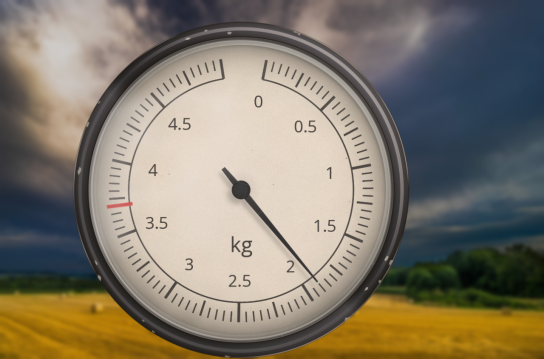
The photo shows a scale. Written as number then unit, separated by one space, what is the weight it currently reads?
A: 1.9 kg
